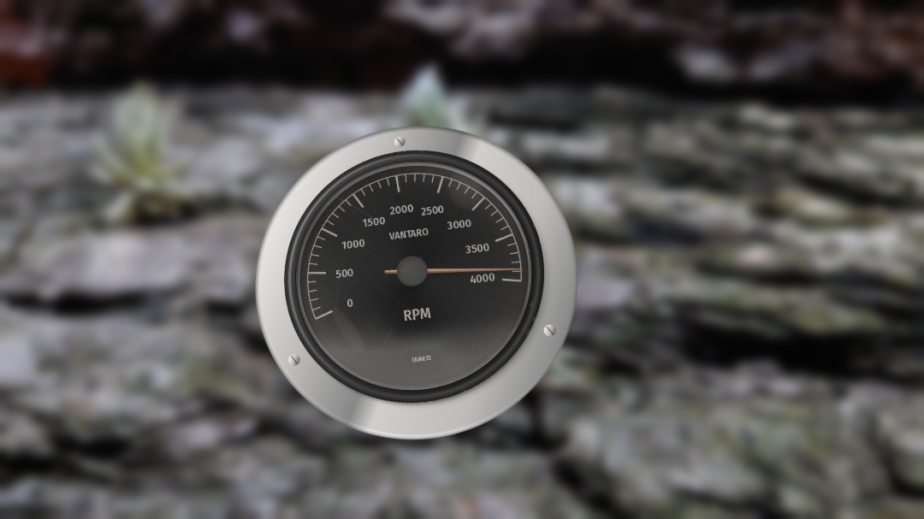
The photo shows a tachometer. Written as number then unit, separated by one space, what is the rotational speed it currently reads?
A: 3900 rpm
